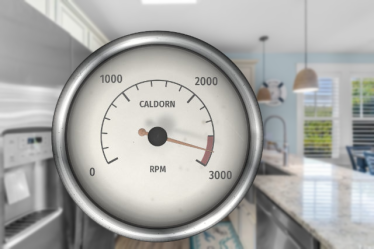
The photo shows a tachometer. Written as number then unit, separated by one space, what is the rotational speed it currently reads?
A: 2800 rpm
